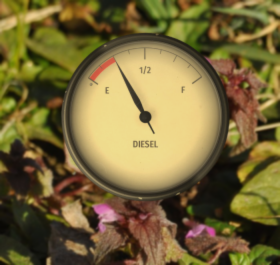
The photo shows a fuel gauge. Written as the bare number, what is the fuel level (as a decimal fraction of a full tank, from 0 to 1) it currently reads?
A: 0.25
